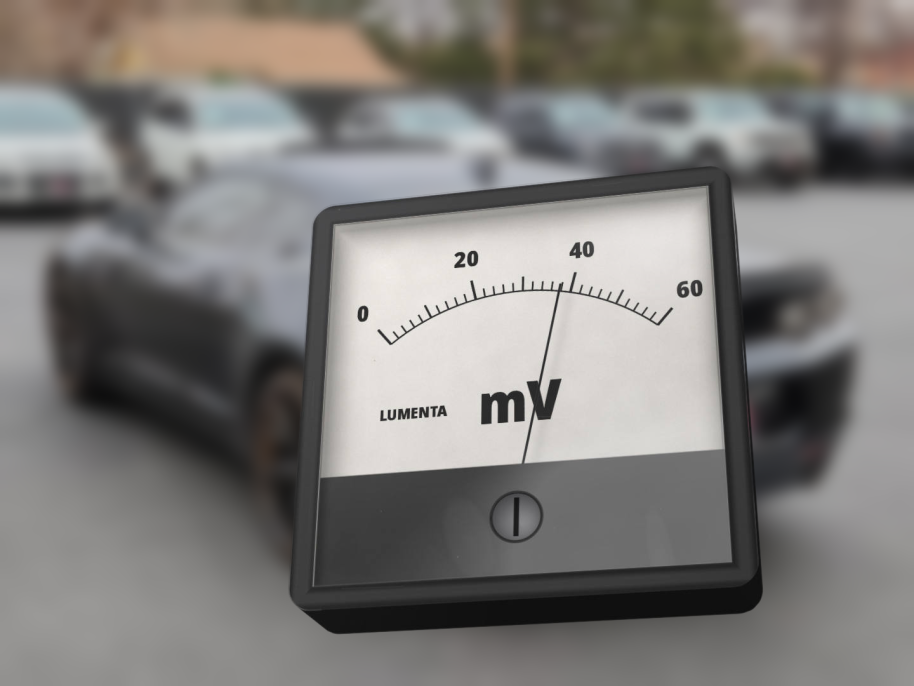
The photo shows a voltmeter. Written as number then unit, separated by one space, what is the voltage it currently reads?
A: 38 mV
